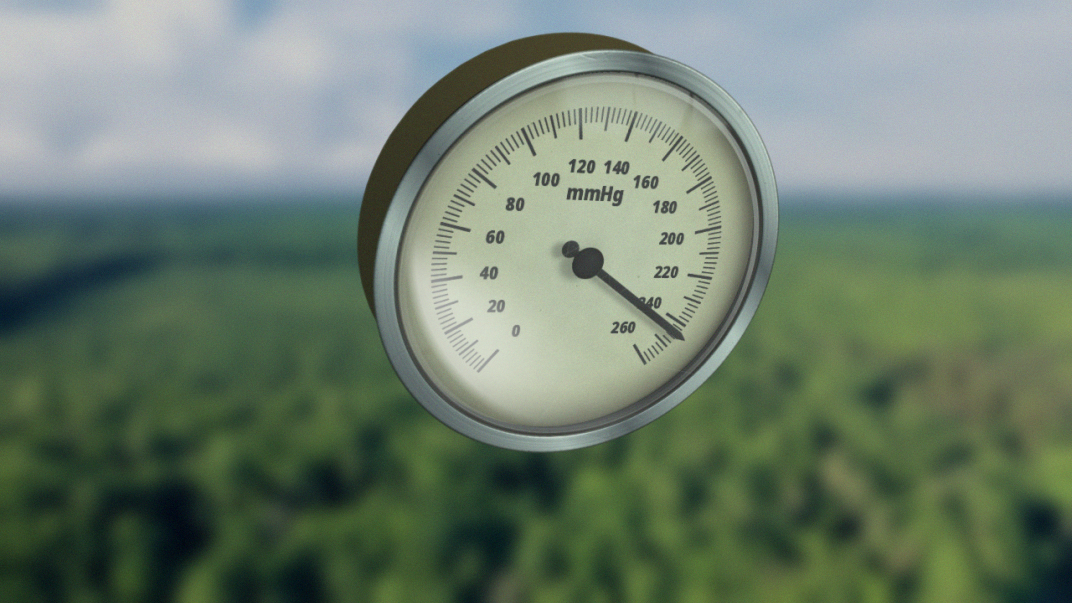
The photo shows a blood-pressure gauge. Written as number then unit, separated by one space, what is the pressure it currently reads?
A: 244 mmHg
